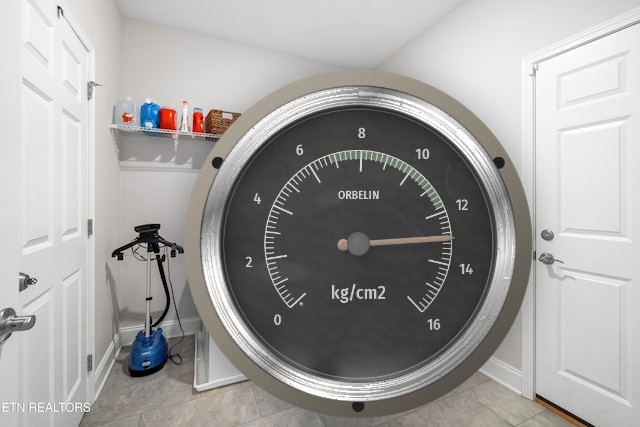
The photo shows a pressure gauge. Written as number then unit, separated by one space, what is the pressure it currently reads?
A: 13 kg/cm²
